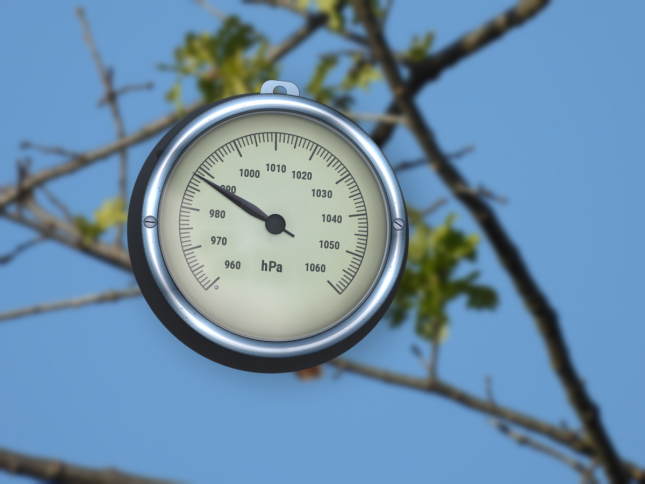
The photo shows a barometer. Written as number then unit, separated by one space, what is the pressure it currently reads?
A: 988 hPa
